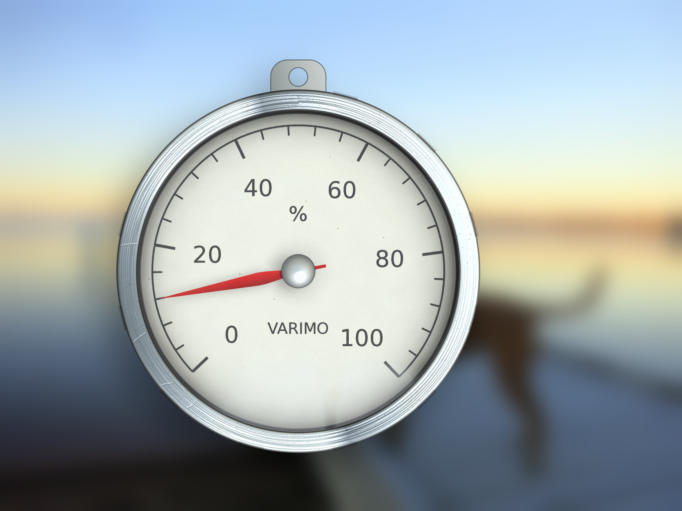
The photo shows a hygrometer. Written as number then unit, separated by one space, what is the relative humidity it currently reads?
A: 12 %
